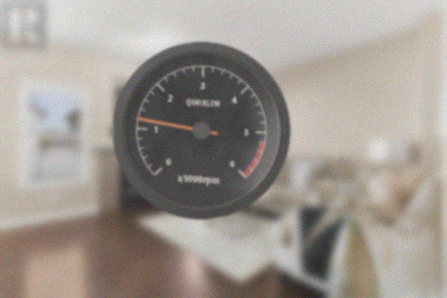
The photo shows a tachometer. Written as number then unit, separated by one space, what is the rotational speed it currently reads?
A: 1200 rpm
